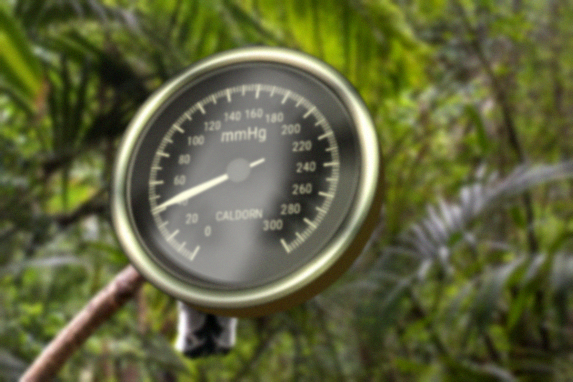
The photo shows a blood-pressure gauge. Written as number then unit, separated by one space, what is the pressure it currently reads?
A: 40 mmHg
